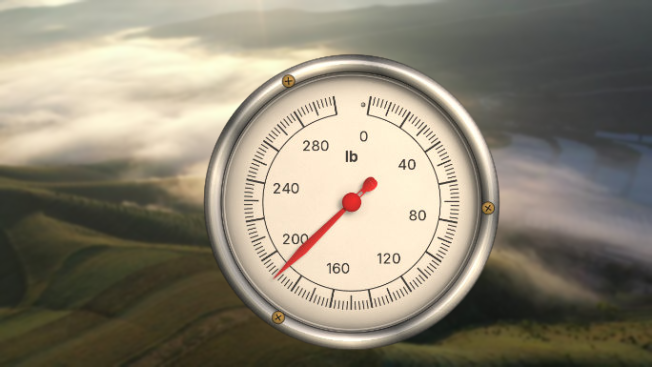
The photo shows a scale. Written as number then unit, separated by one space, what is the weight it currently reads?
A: 190 lb
